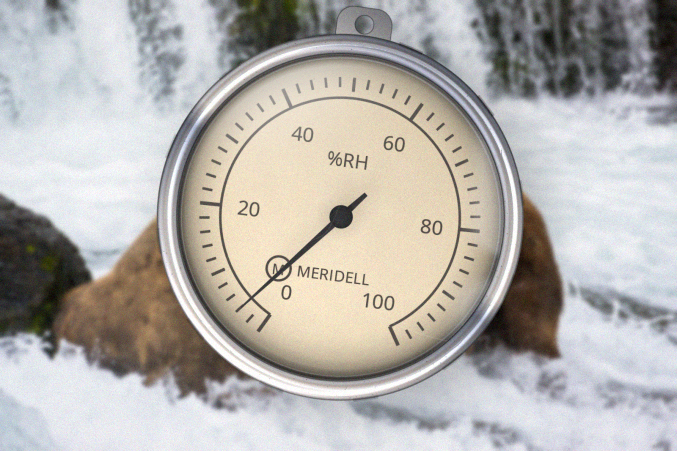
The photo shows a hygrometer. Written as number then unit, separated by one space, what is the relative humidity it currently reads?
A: 4 %
